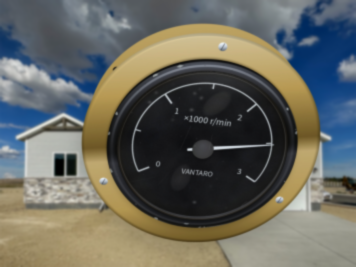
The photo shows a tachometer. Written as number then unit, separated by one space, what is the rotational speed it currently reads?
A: 2500 rpm
